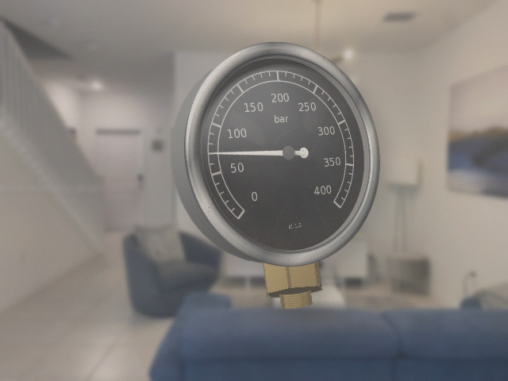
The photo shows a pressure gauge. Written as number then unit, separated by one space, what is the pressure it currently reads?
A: 70 bar
